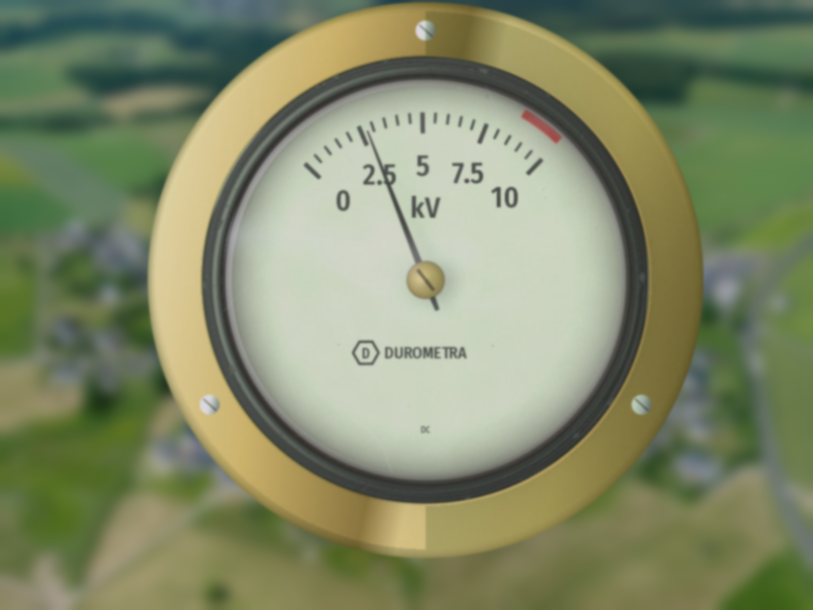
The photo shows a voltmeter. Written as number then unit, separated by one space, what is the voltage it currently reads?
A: 2.75 kV
